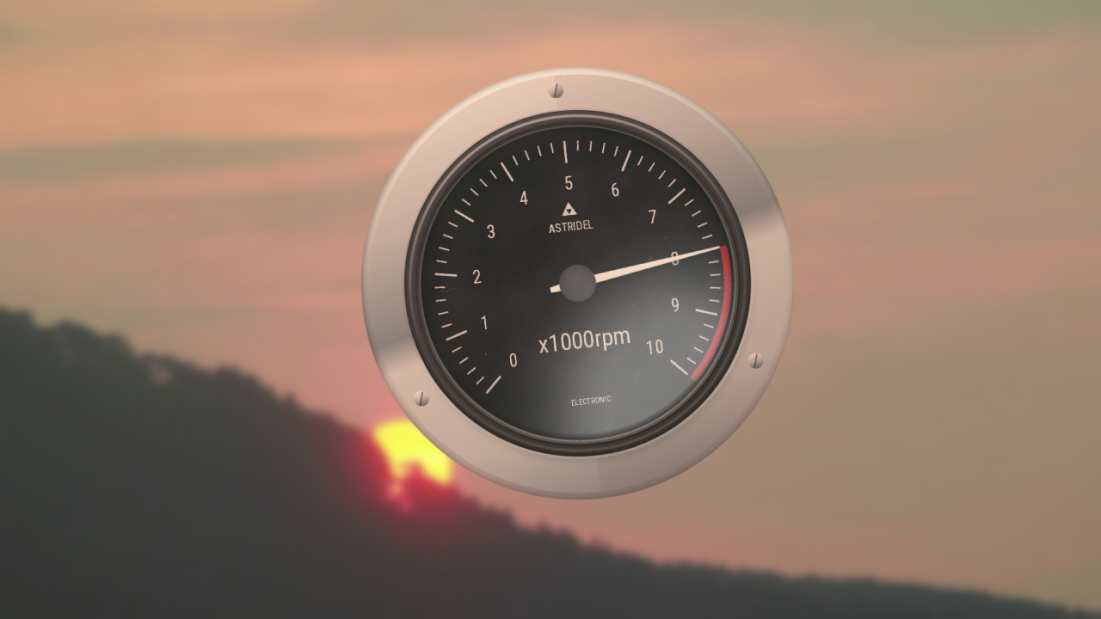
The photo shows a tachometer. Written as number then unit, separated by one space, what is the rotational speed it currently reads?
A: 8000 rpm
